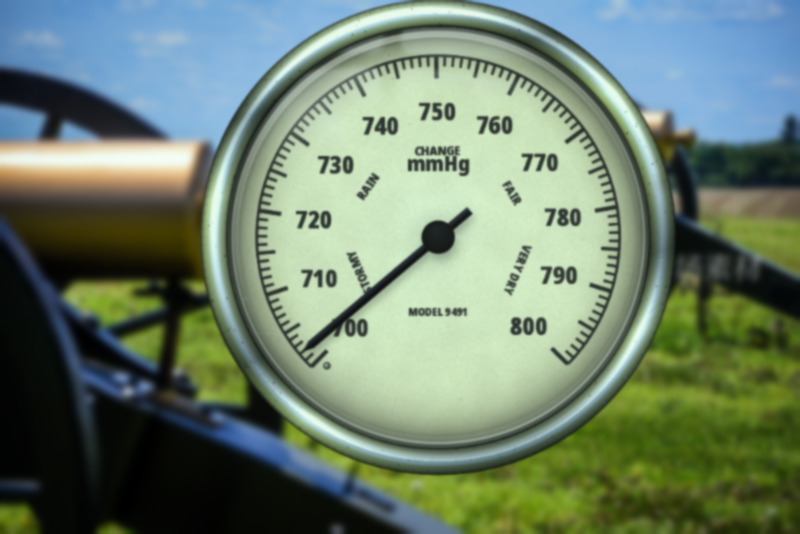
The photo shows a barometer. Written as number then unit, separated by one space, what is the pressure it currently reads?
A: 702 mmHg
